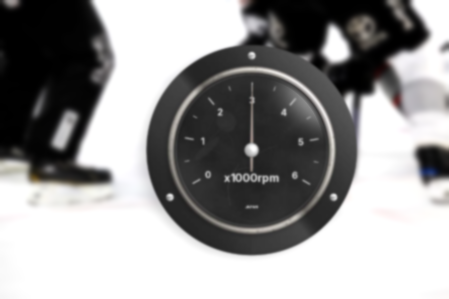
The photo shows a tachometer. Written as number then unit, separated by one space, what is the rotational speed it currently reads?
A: 3000 rpm
